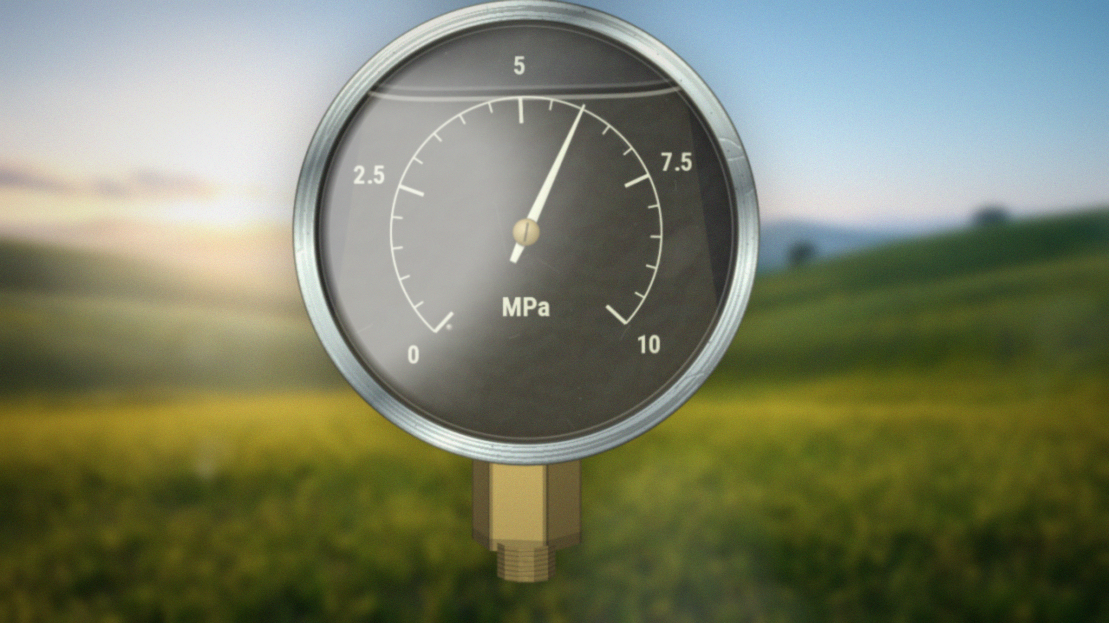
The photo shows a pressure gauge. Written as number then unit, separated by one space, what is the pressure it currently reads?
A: 6 MPa
